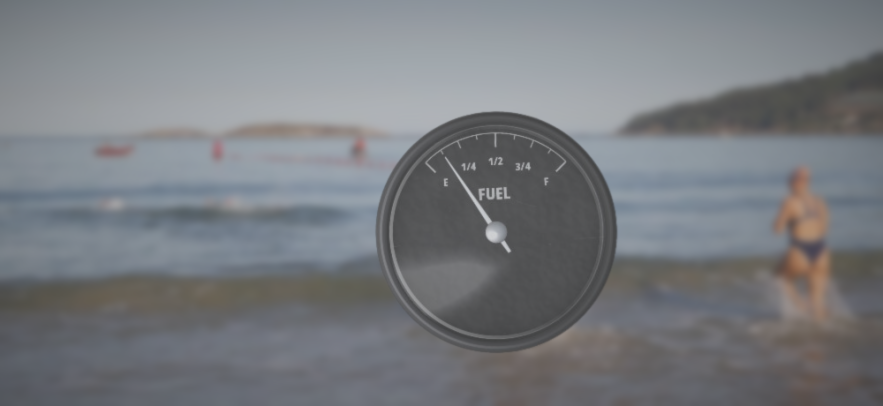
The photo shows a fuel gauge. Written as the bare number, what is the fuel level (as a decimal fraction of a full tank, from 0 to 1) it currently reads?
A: 0.125
